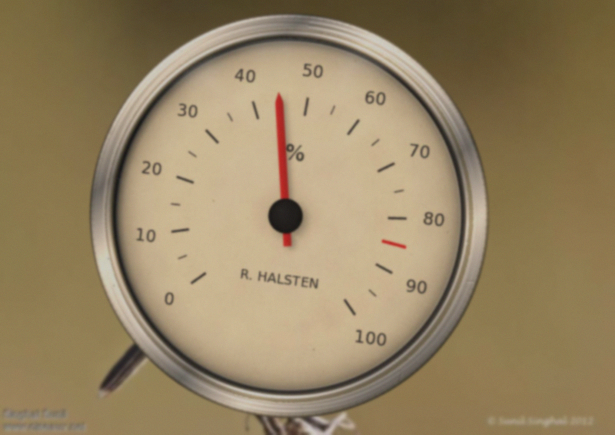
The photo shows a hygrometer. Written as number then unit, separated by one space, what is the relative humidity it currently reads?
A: 45 %
